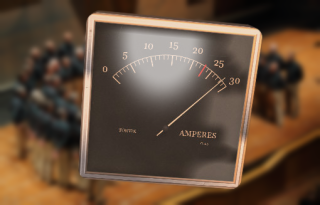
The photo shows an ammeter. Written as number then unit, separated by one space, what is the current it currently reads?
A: 28 A
